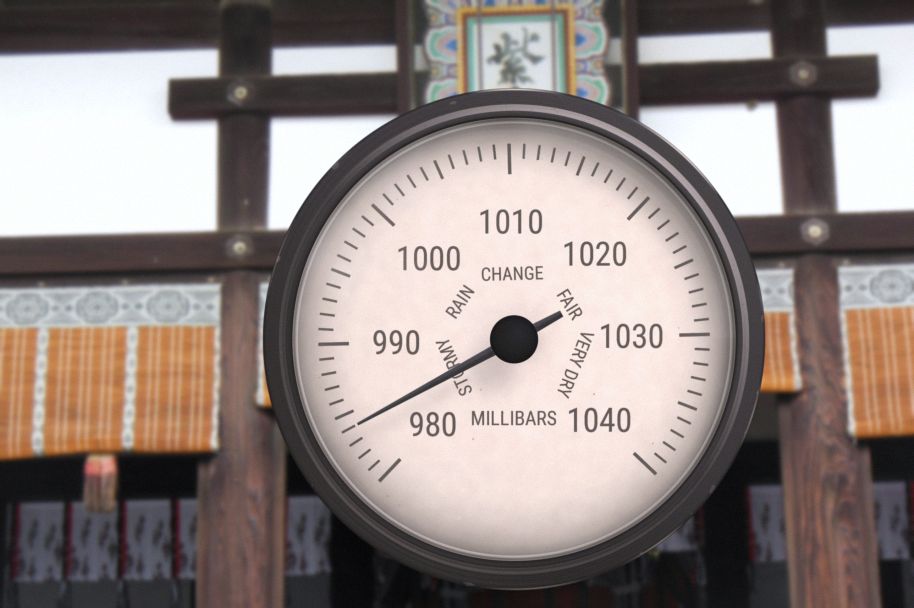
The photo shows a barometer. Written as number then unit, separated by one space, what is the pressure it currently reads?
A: 984 mbar
